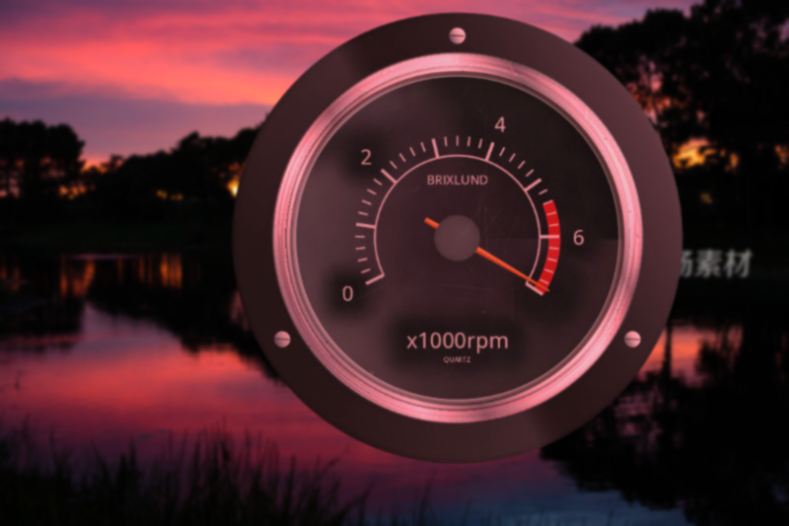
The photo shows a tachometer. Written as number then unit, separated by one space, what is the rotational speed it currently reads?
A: 6900 rpm
